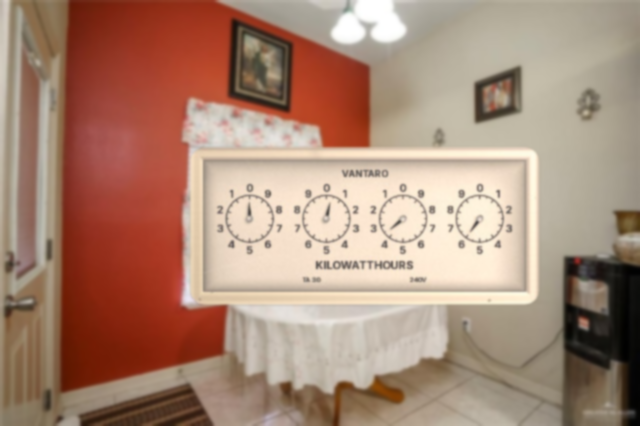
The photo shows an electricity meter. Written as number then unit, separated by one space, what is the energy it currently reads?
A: 36 kWh
